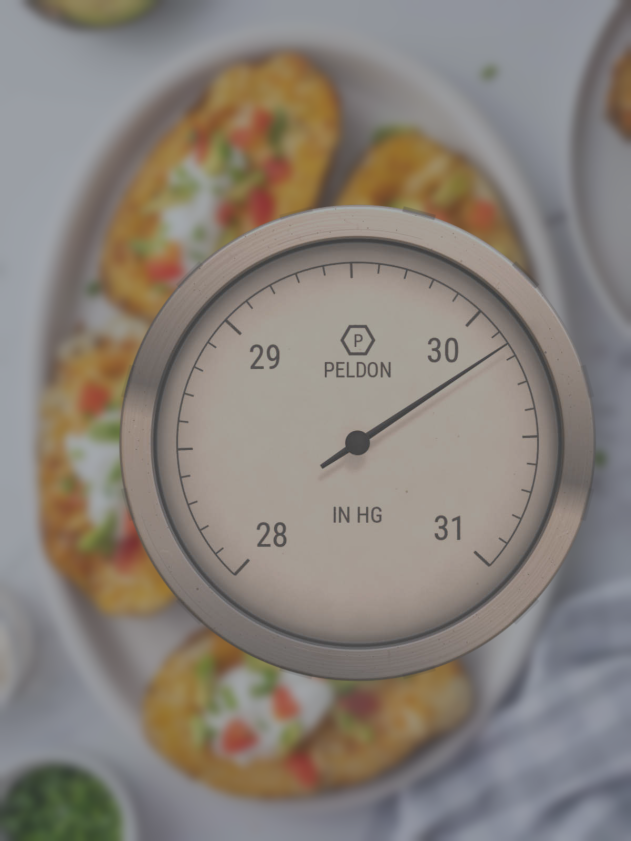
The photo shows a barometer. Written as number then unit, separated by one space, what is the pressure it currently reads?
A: 30.15 inHg
